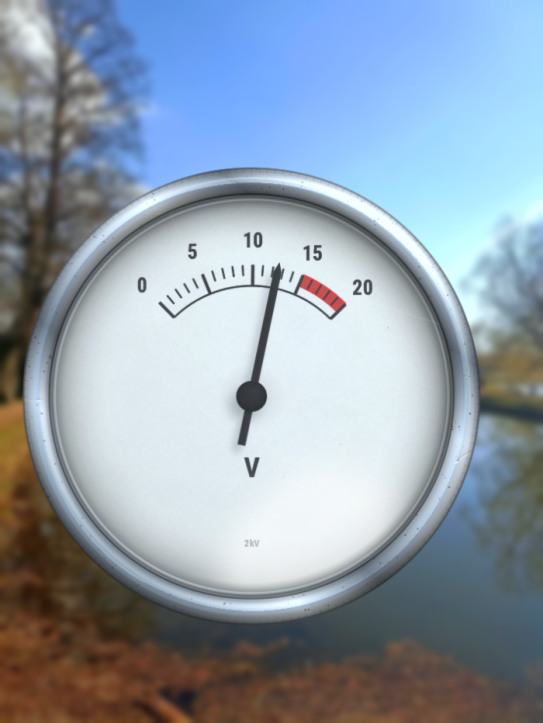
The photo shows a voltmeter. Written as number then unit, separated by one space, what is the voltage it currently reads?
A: 12.5 V
